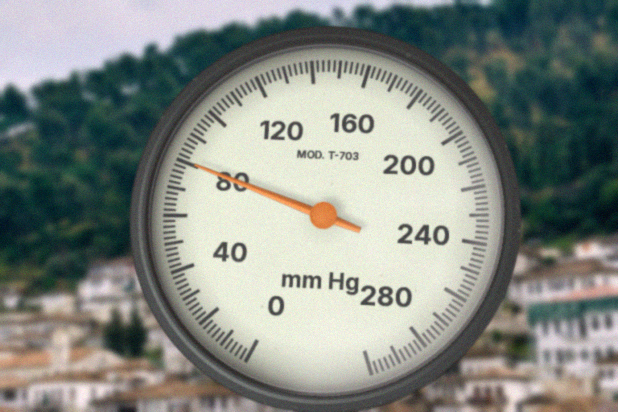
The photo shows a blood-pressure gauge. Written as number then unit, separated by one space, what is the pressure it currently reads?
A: 80 mmHg
